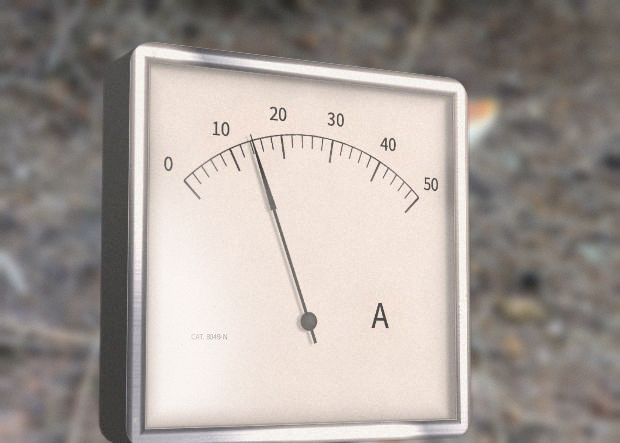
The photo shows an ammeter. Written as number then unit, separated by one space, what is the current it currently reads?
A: 14 A
